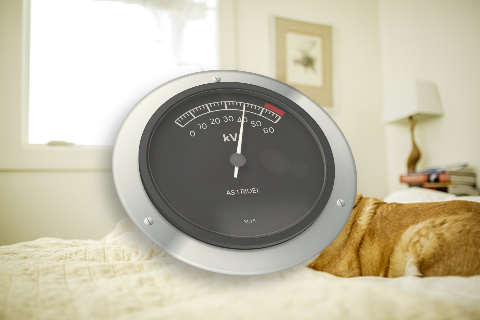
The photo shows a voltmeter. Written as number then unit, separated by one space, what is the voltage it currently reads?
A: 40 kV
